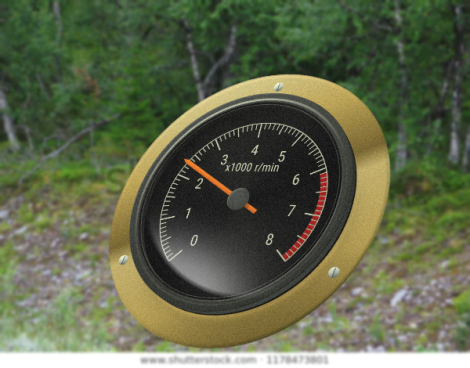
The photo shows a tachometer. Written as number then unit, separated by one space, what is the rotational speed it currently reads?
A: 2300 rpm
